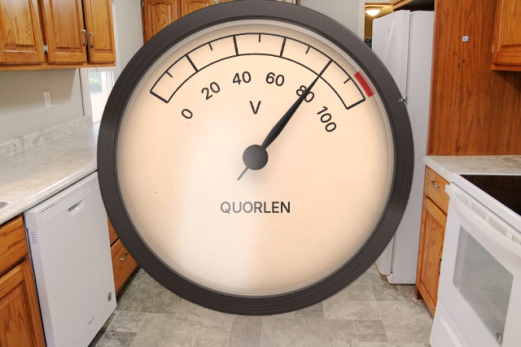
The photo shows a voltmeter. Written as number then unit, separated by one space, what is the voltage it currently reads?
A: 80 V
